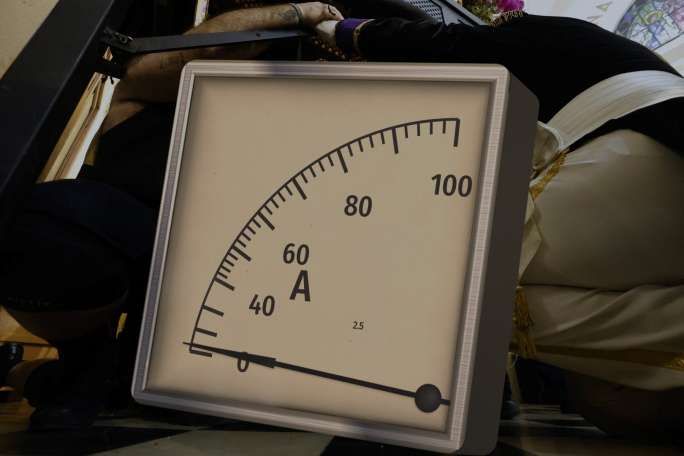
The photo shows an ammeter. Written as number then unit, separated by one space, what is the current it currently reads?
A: 10 A
